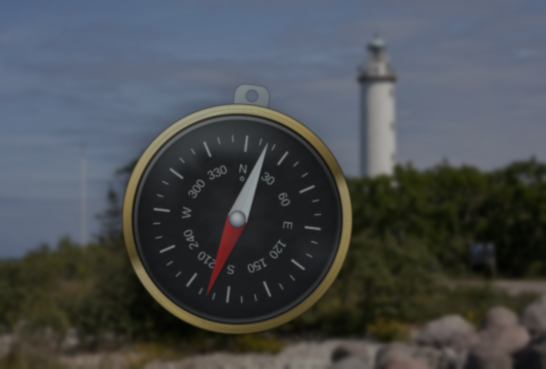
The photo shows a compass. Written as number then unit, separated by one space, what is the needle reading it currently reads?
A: 195 °
